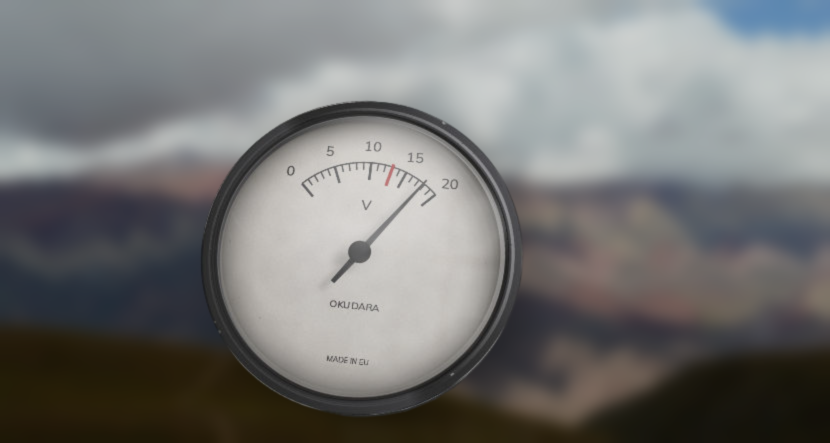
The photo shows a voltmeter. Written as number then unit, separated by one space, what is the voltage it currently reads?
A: 18 V
